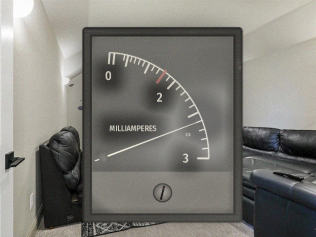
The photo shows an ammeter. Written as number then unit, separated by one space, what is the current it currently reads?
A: 2.6 mA
